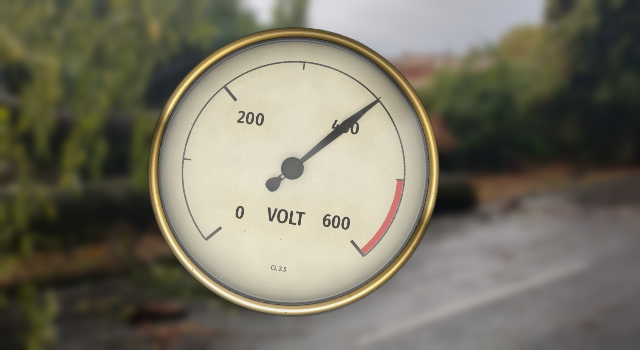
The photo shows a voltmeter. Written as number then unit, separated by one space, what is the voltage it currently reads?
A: 400 V
